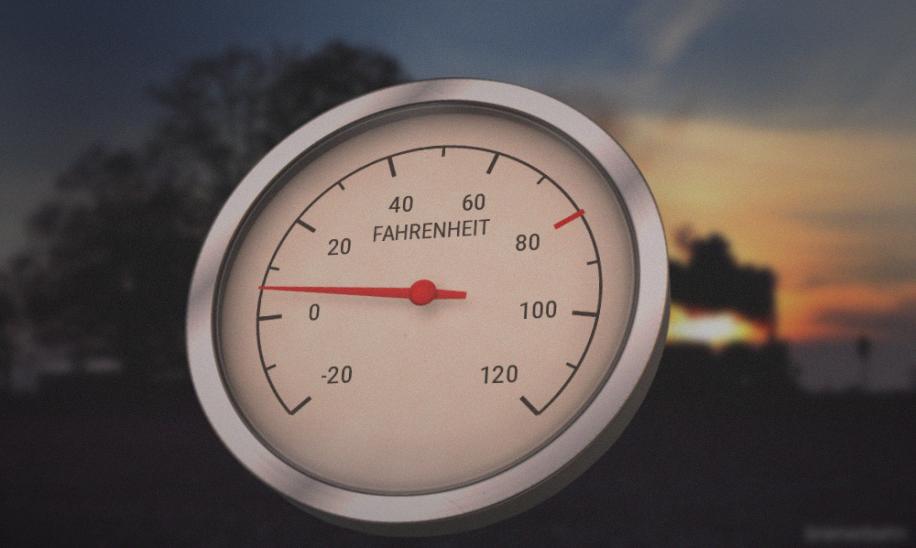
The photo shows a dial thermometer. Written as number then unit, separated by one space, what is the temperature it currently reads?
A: 5 °F
